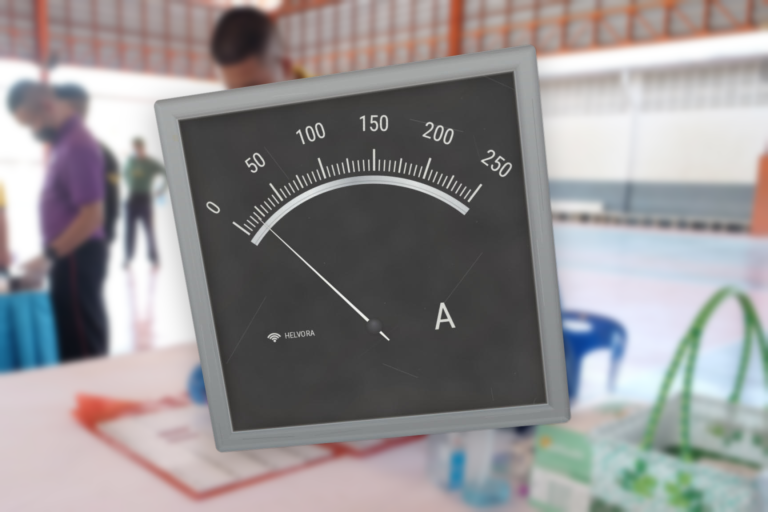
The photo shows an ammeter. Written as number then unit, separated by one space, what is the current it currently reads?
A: 20 A
